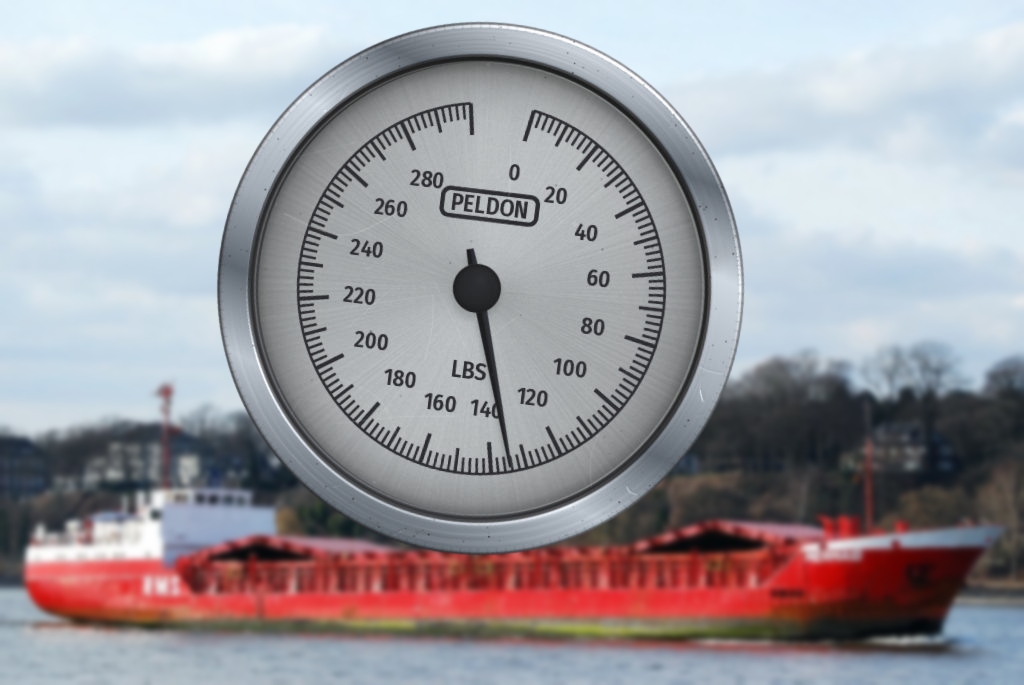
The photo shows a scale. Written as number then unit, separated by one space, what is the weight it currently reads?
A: 134 lb
